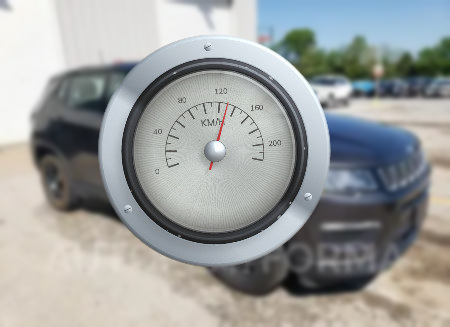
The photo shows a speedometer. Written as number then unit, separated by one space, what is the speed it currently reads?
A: 130 km/h
